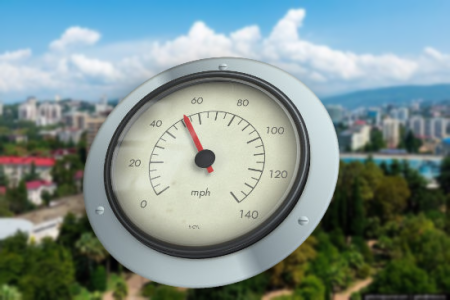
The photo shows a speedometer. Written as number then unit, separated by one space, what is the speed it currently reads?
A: 52.5 mph
